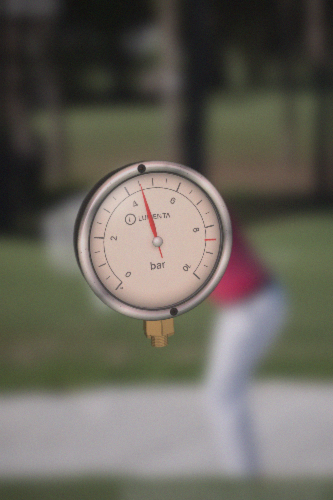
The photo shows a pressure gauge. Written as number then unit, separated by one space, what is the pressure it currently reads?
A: 4.5 bar
